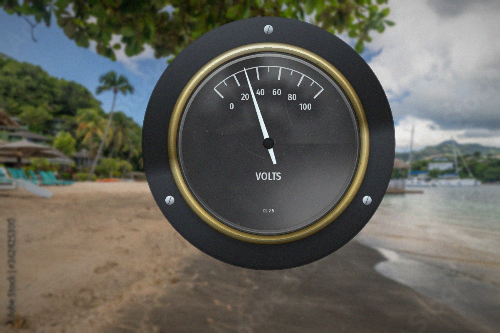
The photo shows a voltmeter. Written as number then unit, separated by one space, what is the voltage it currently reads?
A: 30 V
